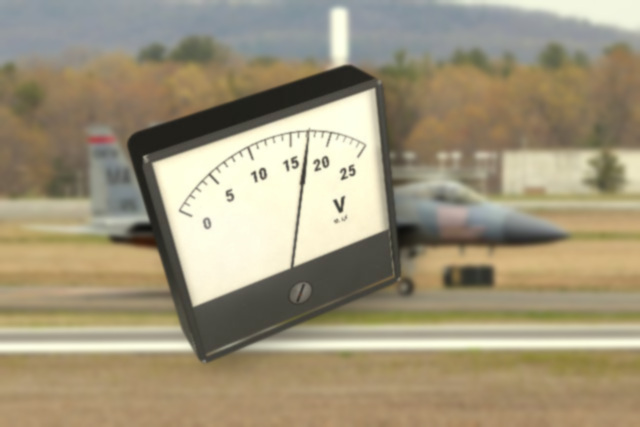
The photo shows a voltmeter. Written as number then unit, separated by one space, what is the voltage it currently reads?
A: 17 V
